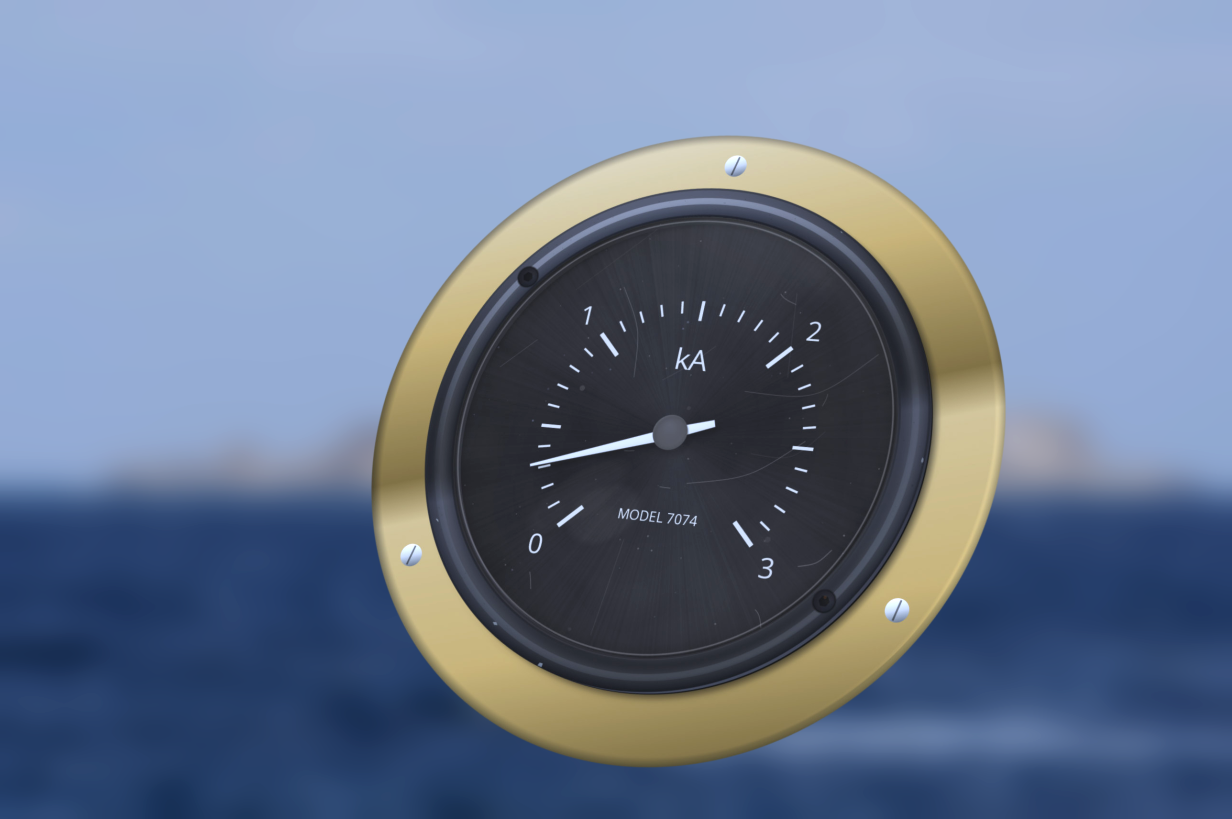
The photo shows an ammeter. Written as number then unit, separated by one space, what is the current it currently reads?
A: 0.3 kA
